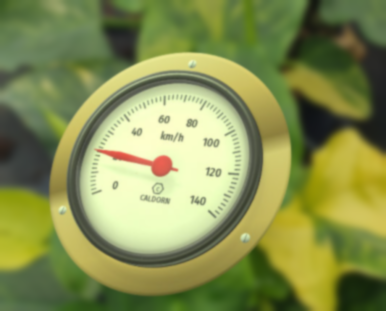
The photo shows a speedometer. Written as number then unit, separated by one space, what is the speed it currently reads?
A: 20 km/h
